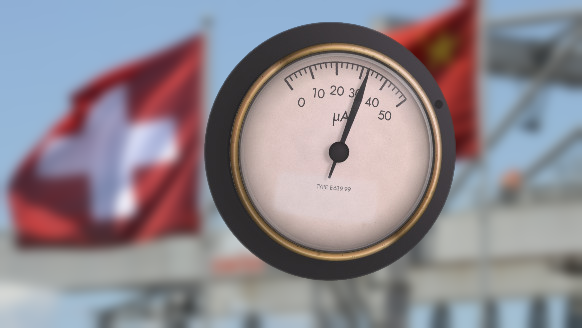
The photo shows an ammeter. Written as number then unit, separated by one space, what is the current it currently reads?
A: 32 µA
